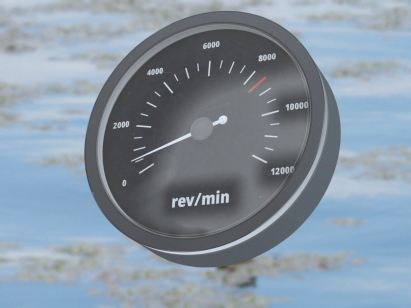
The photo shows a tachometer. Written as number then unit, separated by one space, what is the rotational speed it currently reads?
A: 500 rpm
